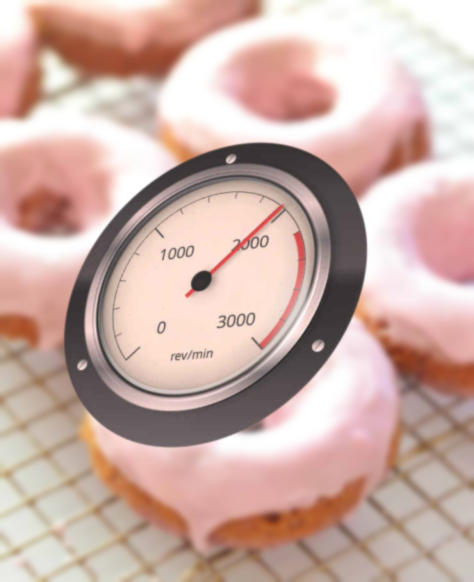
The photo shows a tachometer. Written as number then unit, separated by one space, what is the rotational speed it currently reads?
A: 2000 rpm
